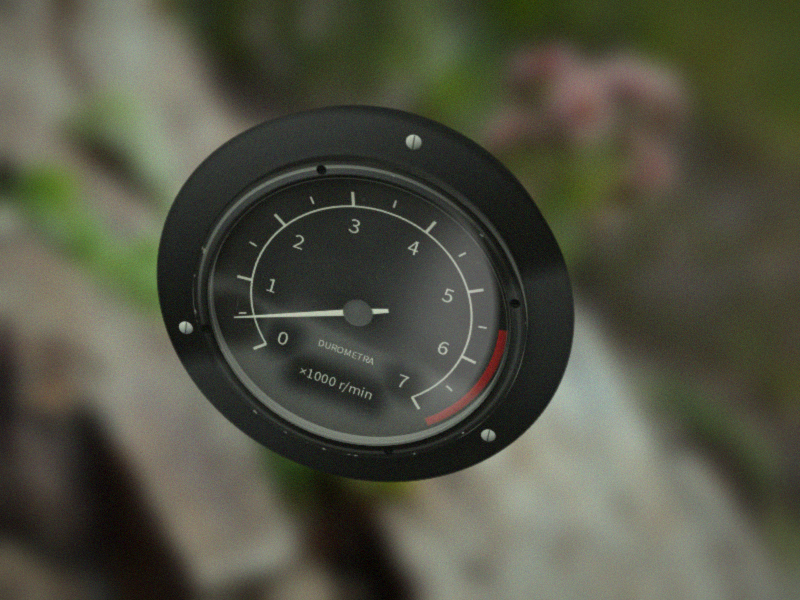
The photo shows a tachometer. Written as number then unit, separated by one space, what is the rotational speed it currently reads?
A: 500 rpm
